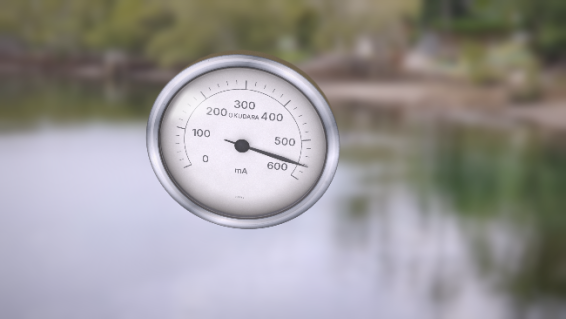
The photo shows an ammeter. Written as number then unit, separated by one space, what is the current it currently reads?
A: 560 mA
